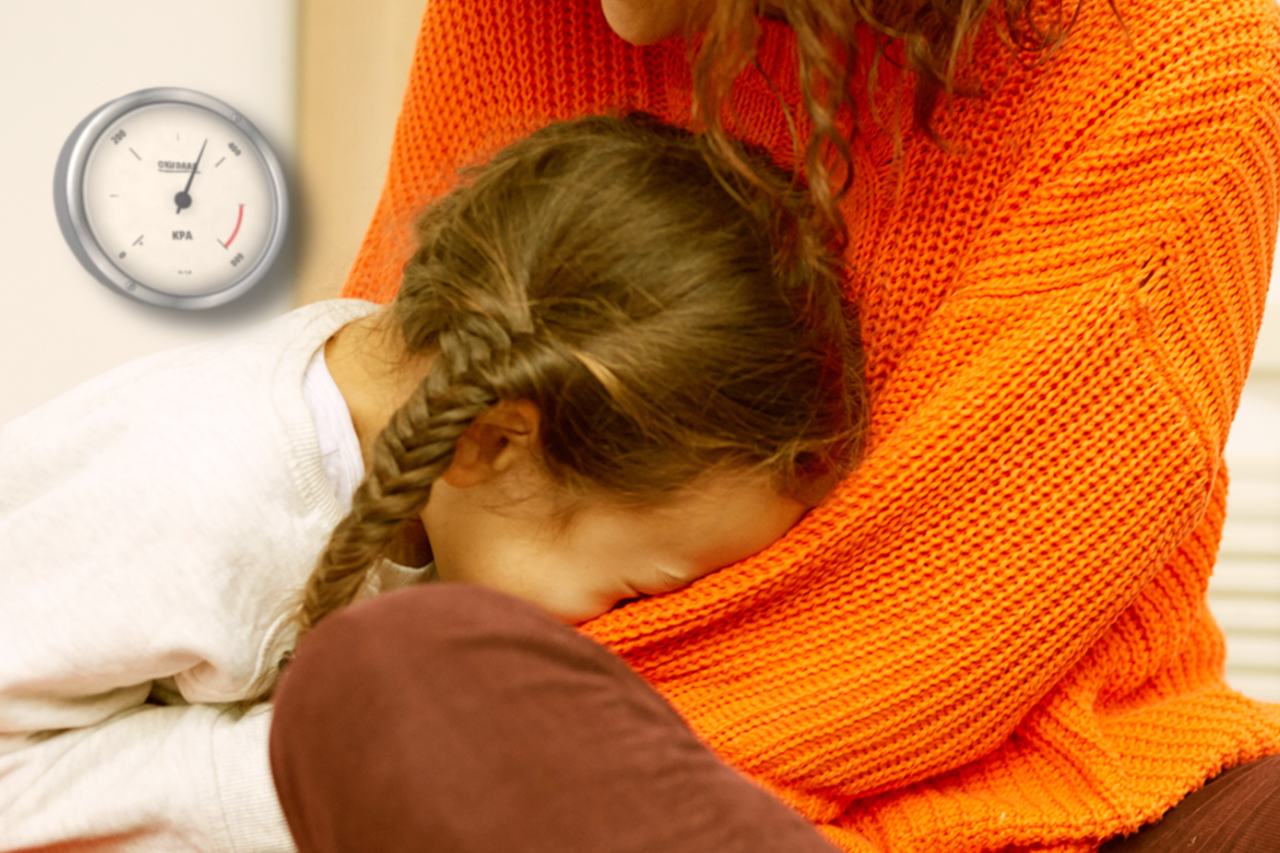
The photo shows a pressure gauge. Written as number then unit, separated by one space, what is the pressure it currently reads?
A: 350 kPa
